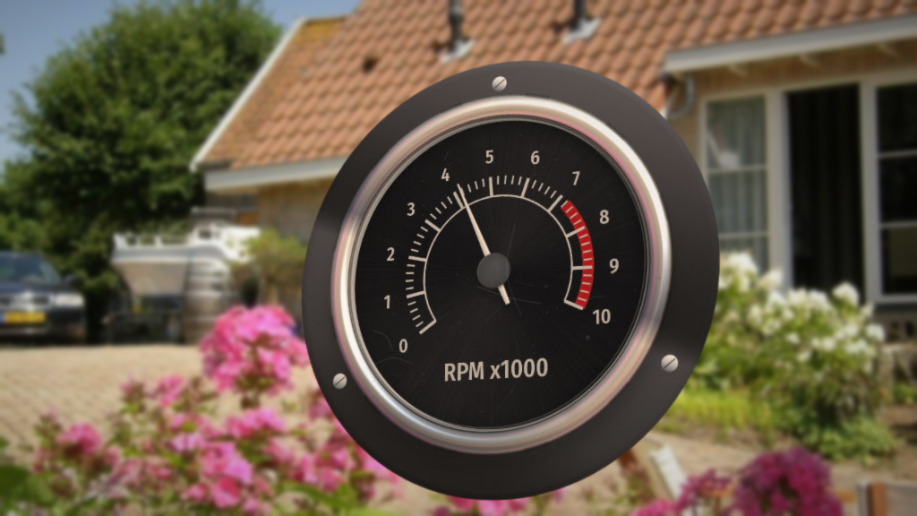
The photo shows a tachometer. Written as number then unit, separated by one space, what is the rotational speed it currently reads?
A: 4200 rpm
